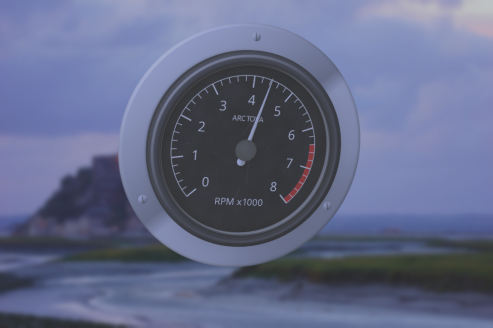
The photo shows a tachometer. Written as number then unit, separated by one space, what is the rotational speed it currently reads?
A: 4400 rpm
